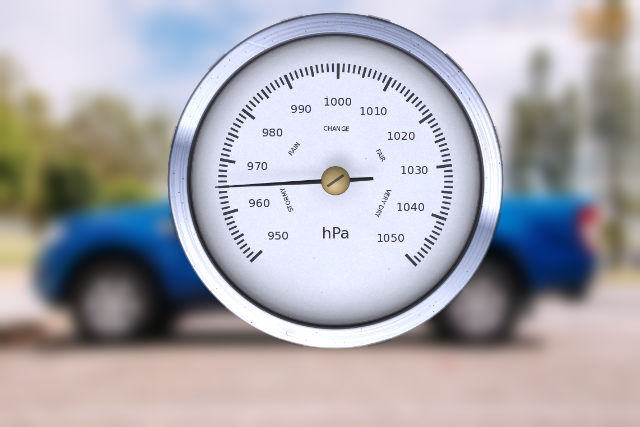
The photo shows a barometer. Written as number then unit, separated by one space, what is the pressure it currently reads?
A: 965 hPa
